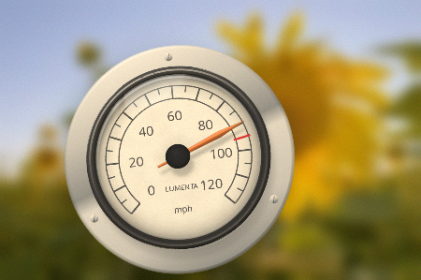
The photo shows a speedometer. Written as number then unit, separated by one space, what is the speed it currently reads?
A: 90 mph
